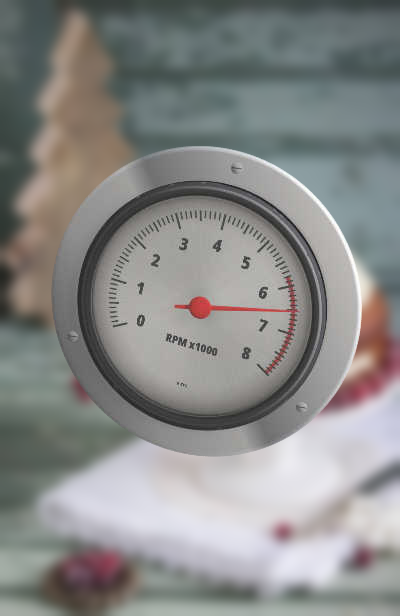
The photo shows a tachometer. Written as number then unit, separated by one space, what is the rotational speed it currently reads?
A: 6500 rpm
